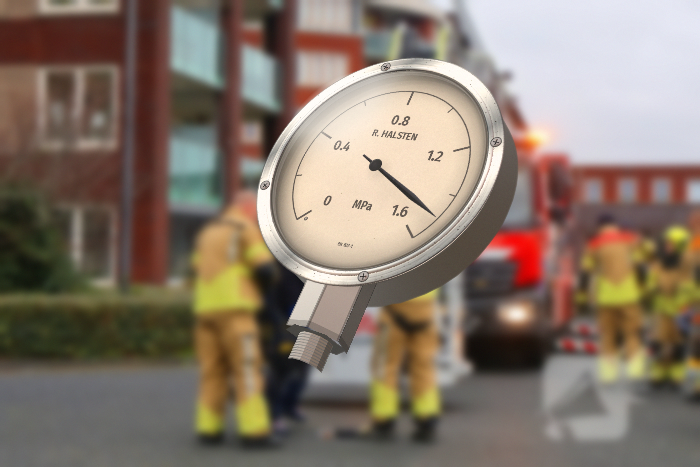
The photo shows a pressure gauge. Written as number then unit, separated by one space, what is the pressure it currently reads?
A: 1.5 MPa
